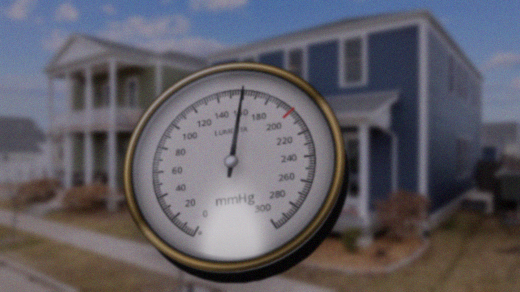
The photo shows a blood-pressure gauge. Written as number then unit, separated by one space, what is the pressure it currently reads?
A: 160 mmHg
